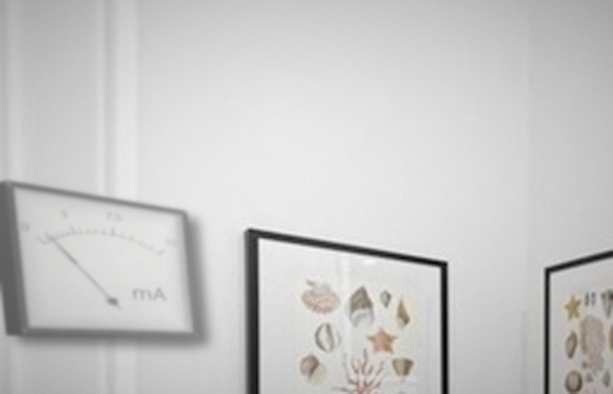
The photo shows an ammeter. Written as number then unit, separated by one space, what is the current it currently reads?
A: 2.5 mA
